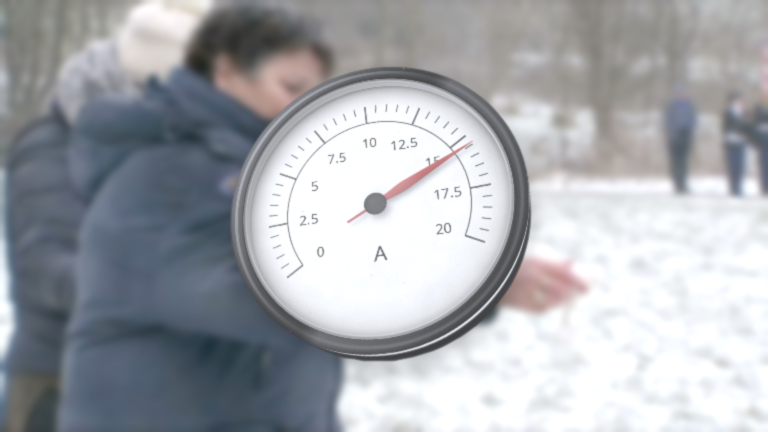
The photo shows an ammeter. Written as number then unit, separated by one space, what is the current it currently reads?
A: 15.5 A
